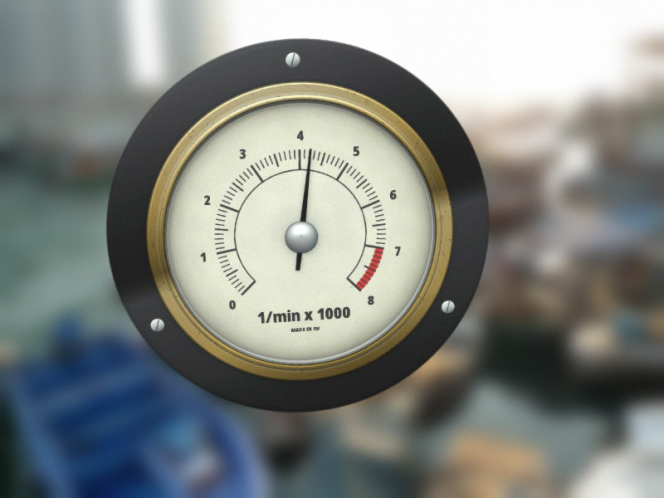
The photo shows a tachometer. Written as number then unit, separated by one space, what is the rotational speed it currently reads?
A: 4200 rpm
